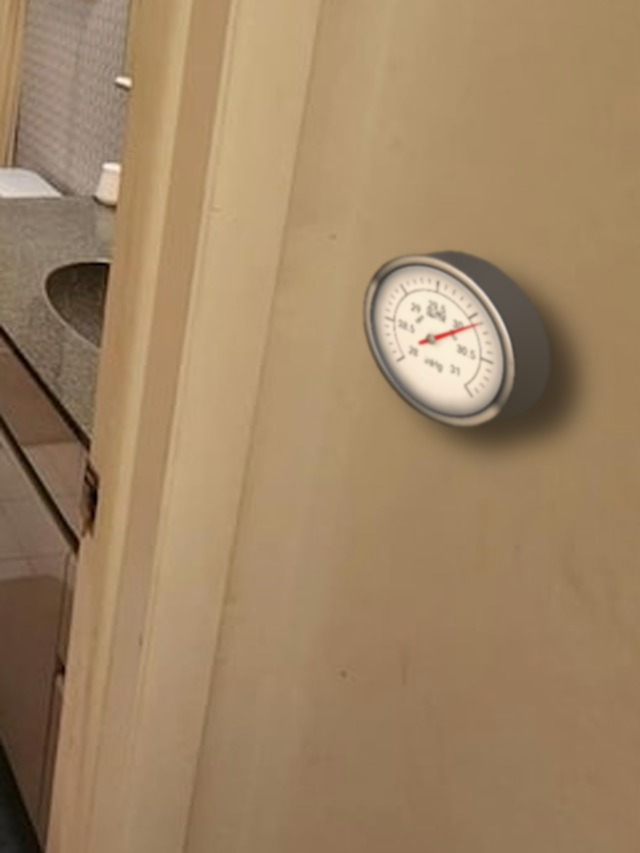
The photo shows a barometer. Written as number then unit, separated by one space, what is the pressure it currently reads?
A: 30.1 inHg
